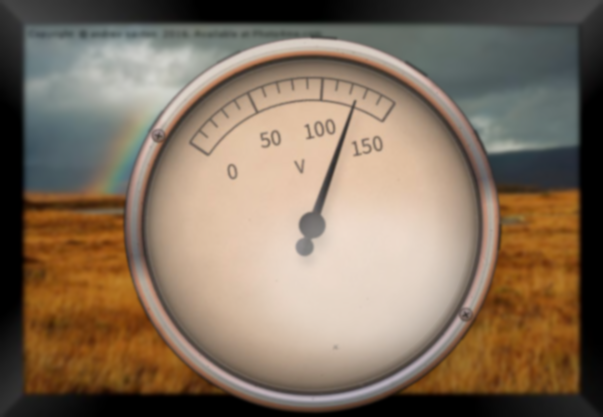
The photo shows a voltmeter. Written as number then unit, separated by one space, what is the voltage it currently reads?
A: 125 V
